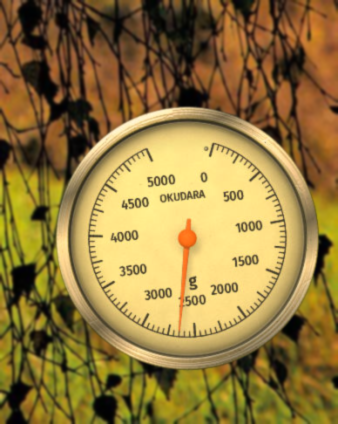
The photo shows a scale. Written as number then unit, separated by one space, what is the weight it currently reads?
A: 2650 g
